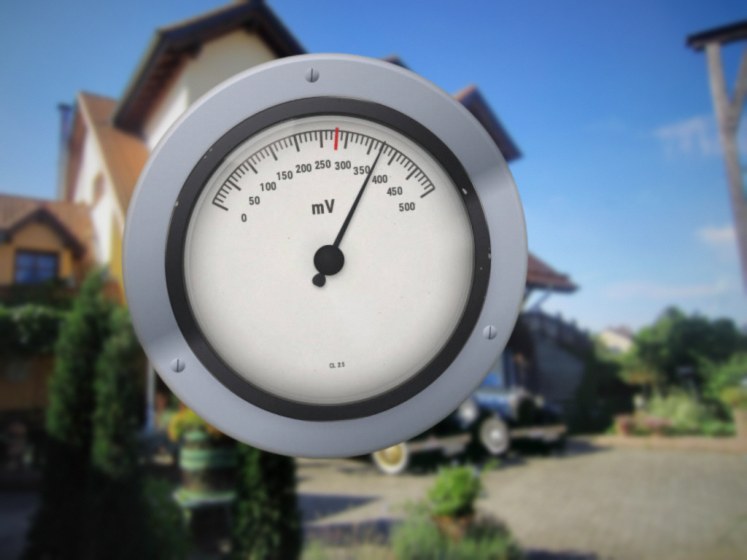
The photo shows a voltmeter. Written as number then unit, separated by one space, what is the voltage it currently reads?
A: 370 mV
